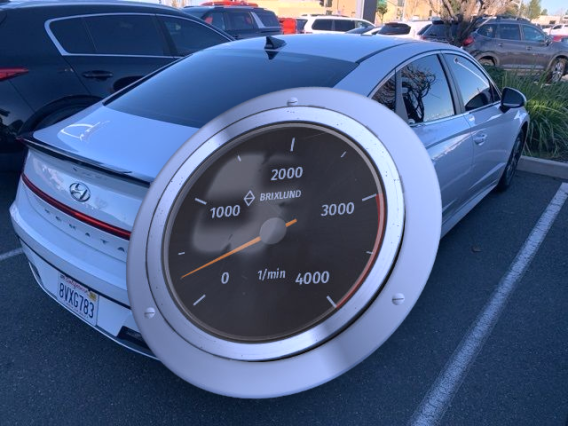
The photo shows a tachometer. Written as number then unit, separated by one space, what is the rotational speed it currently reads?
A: 250 rpm
